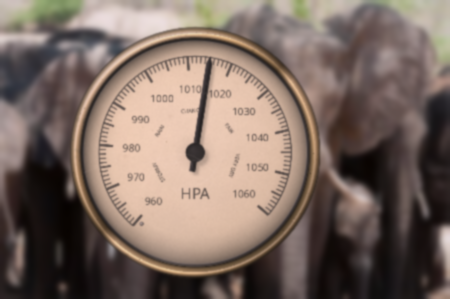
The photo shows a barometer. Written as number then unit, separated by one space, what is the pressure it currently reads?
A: 1015 hPa
